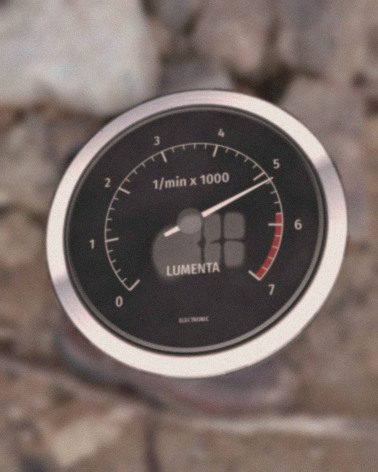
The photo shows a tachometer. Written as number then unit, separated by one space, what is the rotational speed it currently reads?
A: 5200 rpm
